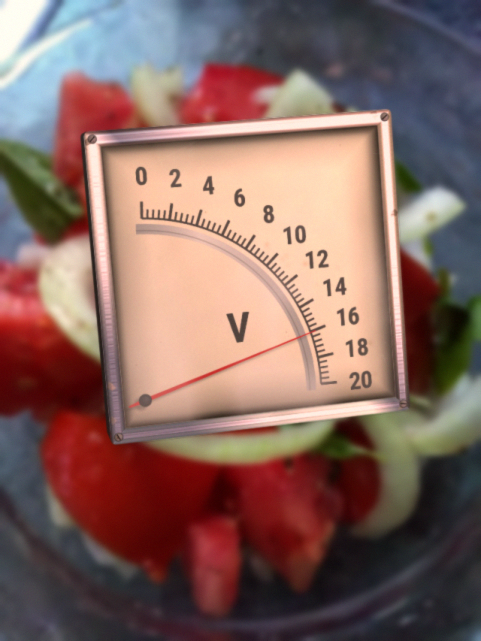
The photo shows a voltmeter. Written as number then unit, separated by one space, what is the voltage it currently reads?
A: 16 V
